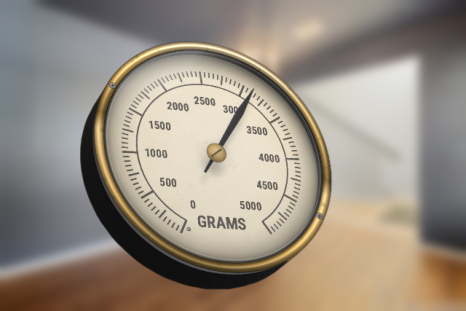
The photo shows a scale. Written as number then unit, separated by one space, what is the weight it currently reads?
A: 3100 g
